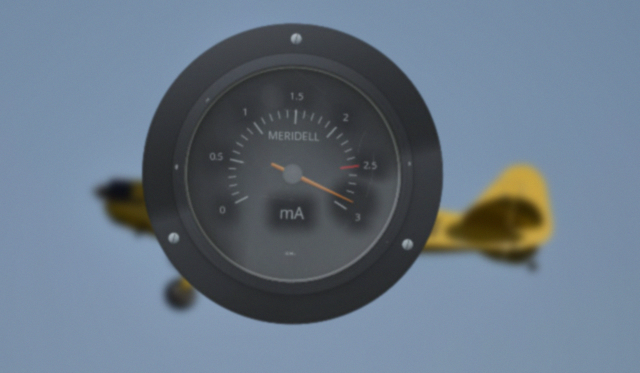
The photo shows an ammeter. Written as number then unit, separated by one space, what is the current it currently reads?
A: 2.9 mA
